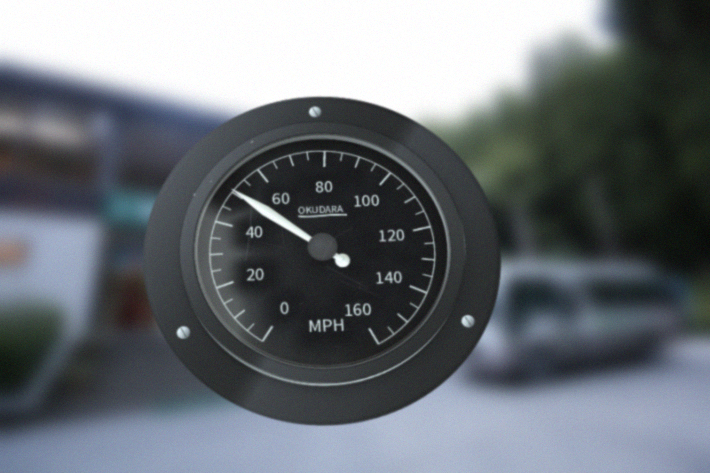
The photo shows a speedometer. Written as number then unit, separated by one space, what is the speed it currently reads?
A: 50 mph
